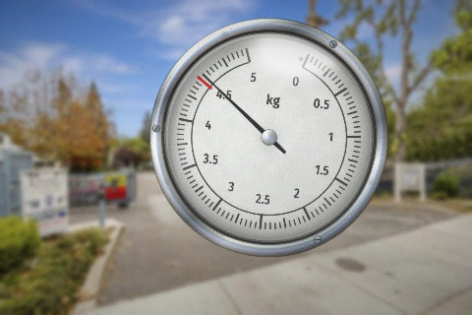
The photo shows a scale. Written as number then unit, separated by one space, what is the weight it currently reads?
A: 4.5 kg
